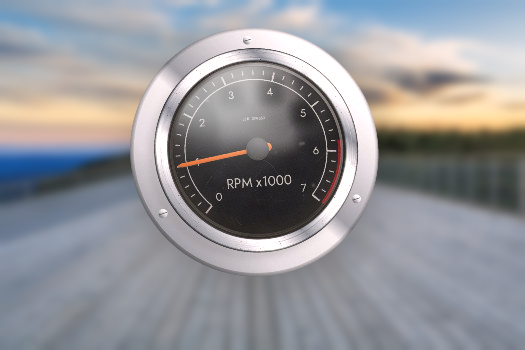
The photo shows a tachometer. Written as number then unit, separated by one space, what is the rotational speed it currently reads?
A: 1000 rpm
